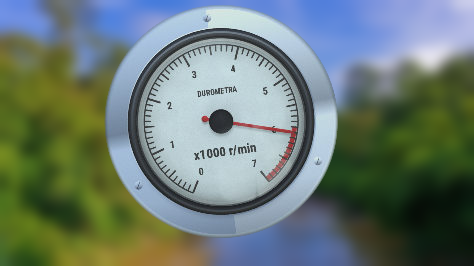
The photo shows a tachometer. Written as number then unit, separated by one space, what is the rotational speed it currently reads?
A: 6000 rpm
